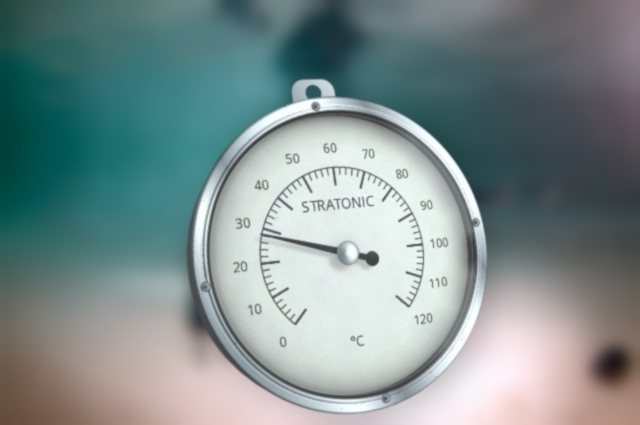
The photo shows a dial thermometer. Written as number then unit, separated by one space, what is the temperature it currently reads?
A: 28 °C
